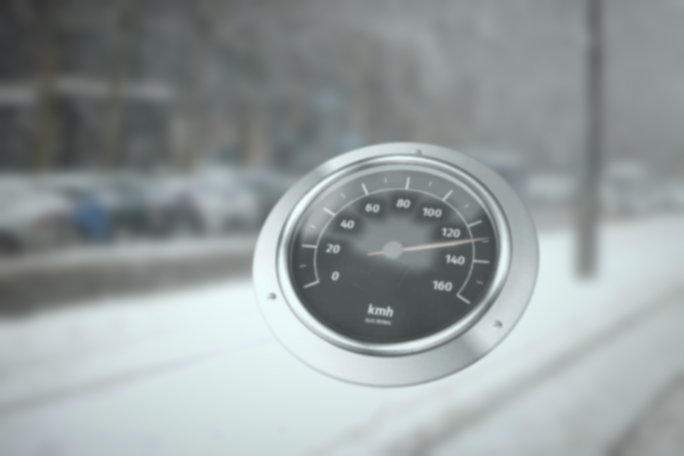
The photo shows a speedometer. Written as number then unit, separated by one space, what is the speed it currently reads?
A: 130 km/h
